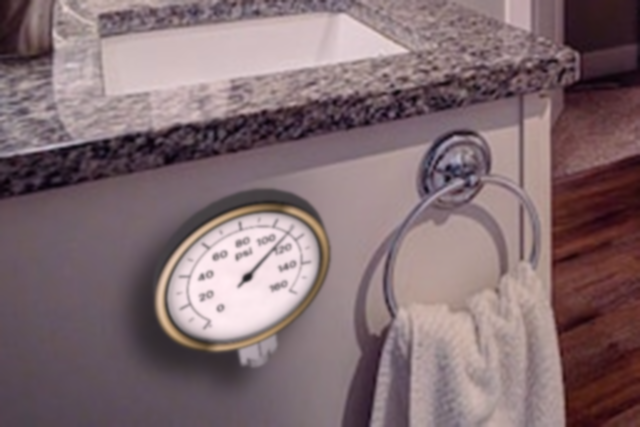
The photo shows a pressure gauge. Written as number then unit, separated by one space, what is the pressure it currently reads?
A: 110 psi
